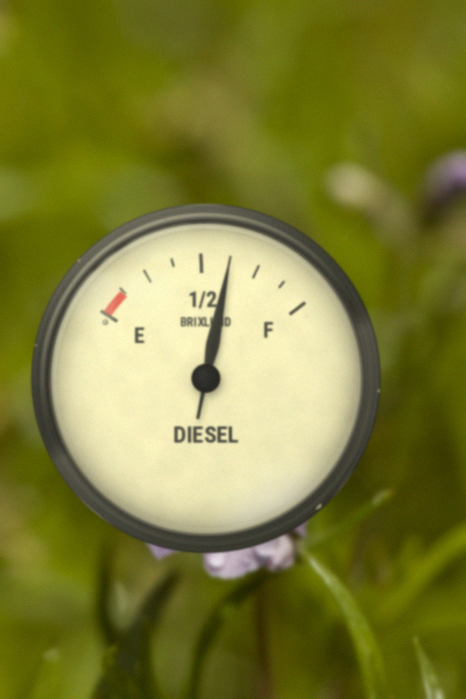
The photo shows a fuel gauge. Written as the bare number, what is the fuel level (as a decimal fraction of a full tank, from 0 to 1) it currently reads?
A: 0.625
